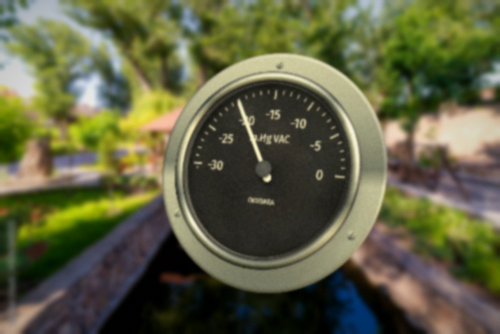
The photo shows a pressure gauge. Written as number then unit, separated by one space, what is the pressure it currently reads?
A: -20 inHg
